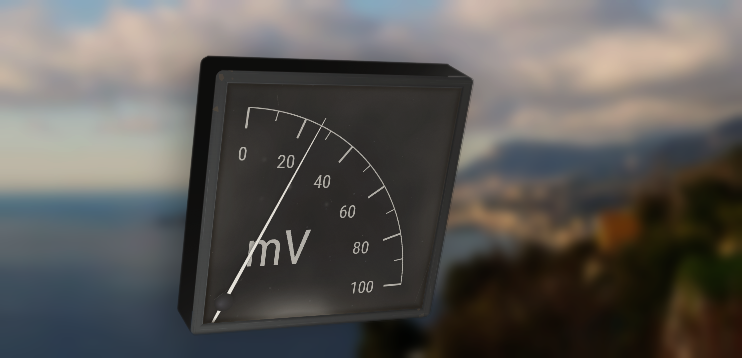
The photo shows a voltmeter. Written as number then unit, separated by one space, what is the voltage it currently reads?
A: 25 mV
